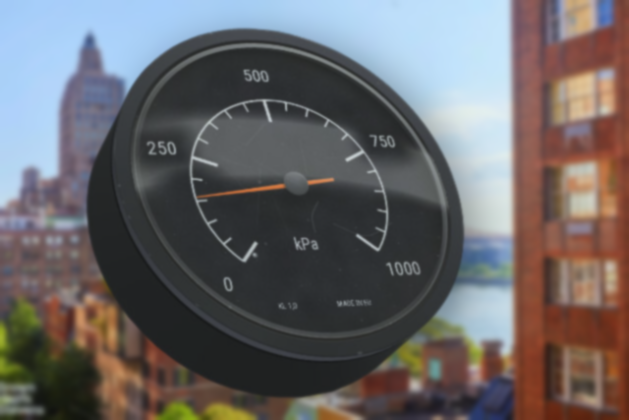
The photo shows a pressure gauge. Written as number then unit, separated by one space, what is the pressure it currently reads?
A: 150 kPa
